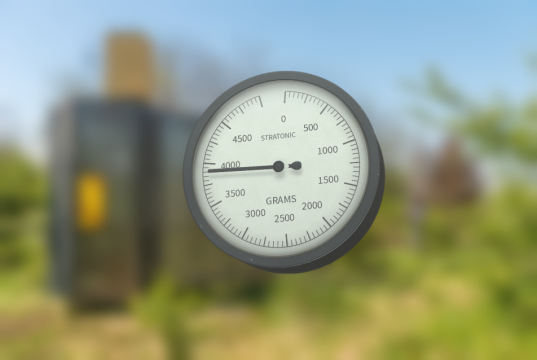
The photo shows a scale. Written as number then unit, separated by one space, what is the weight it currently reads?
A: 3900 g
